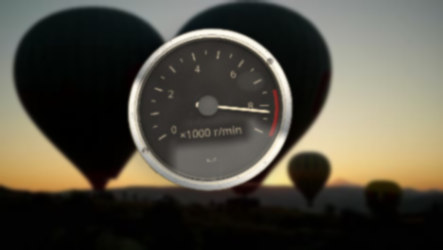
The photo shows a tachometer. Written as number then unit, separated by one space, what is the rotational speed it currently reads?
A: 8250 rpm
